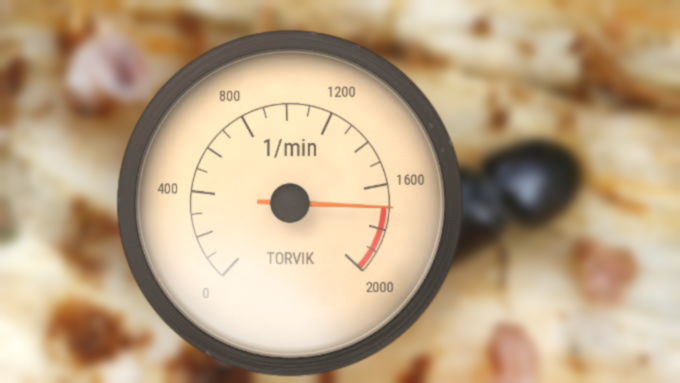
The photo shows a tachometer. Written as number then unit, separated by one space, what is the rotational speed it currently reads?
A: 1700 rpm
